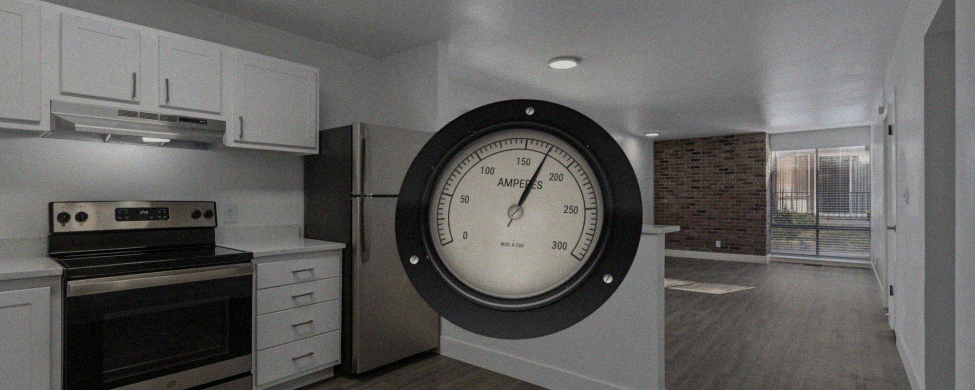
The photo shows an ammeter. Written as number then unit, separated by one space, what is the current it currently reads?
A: 175 A
